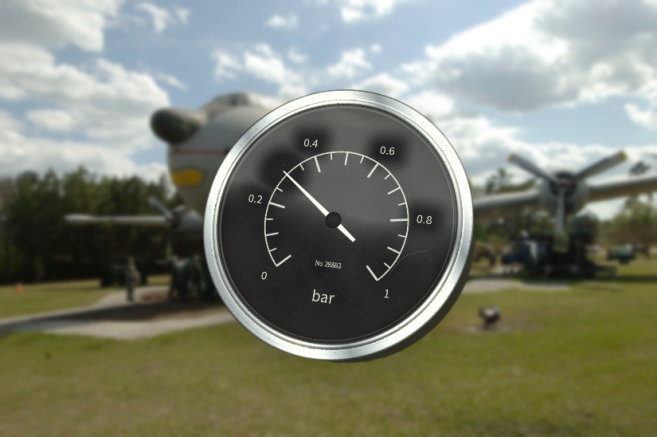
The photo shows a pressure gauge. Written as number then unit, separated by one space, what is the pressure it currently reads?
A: 0.3 bar
